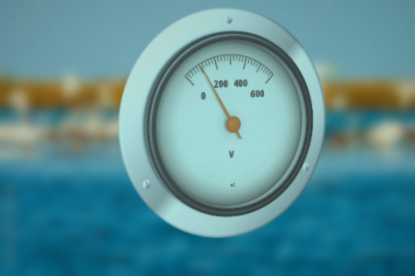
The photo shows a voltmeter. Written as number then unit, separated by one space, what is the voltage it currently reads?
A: 100 V
